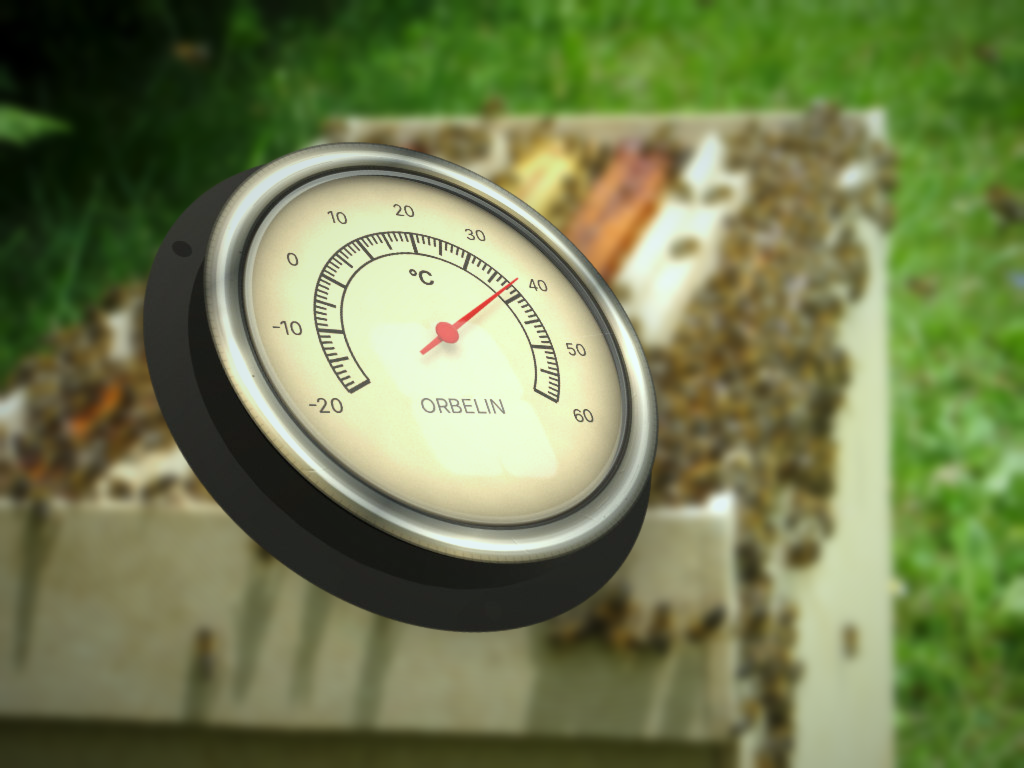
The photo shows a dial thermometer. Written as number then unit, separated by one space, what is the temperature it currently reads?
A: 38 °C
